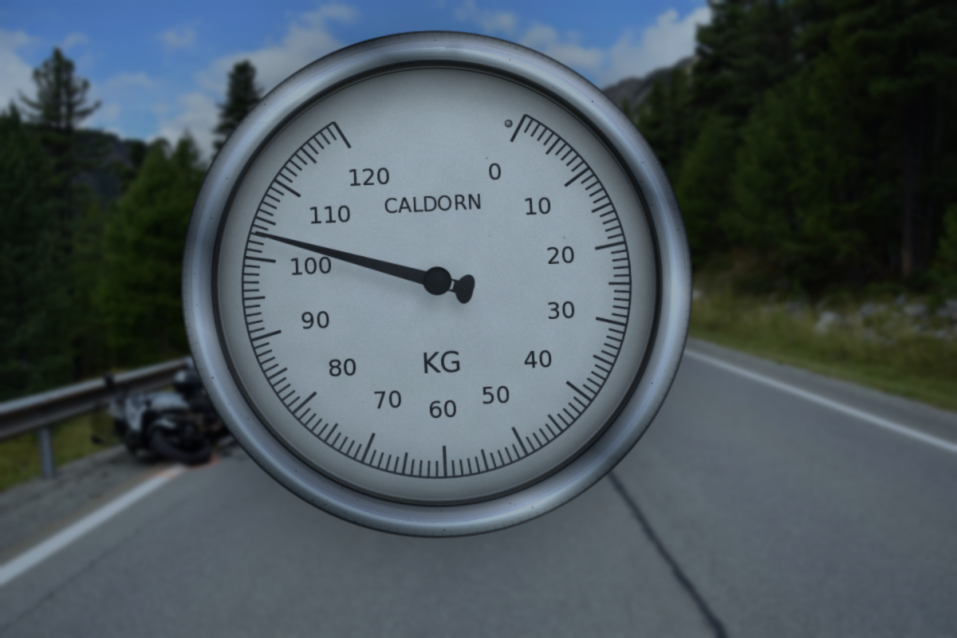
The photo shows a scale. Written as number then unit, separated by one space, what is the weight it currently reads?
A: 103 kg
